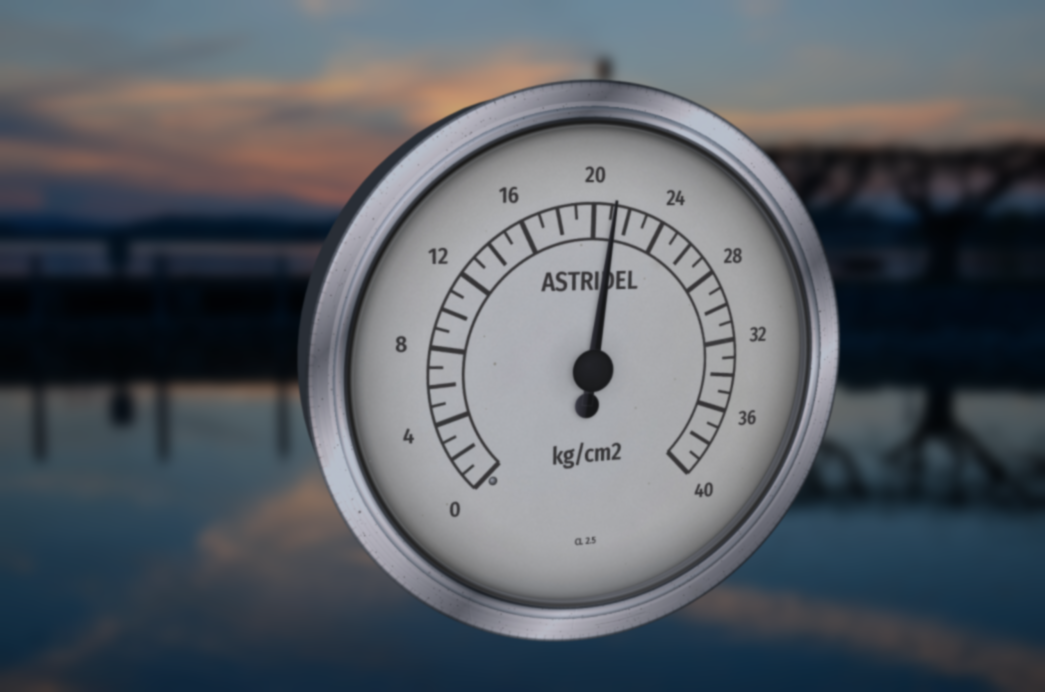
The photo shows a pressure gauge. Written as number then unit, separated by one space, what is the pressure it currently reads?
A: 21 kg/cm²
